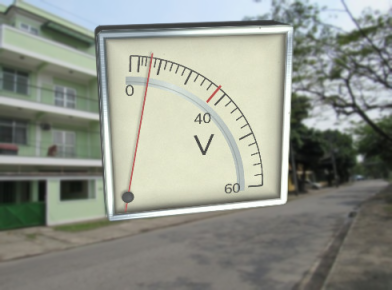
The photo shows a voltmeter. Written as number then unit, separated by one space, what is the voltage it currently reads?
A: 16 V
